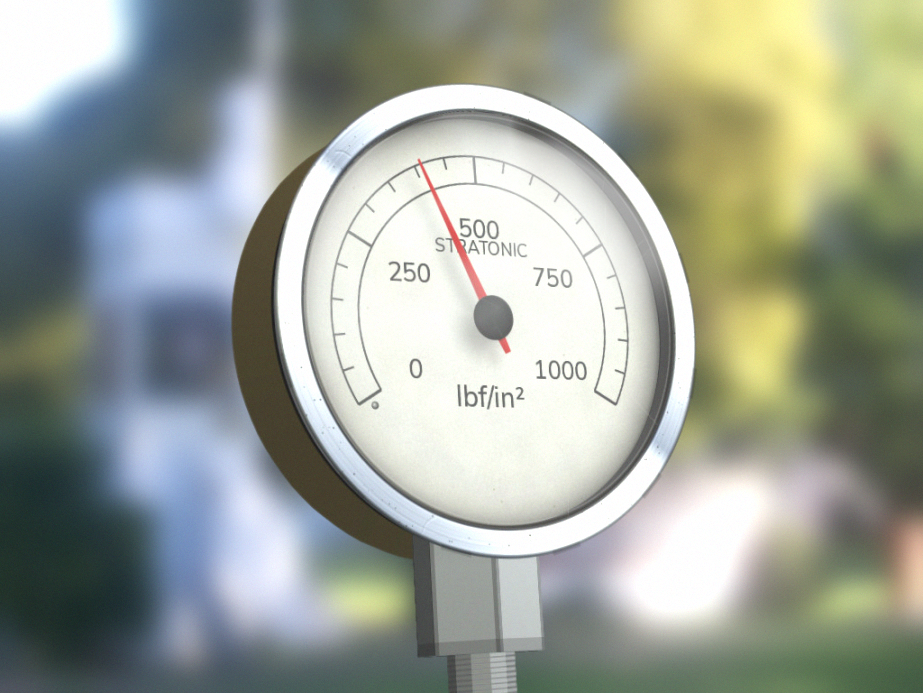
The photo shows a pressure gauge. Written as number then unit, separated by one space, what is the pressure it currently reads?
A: 400 psi
